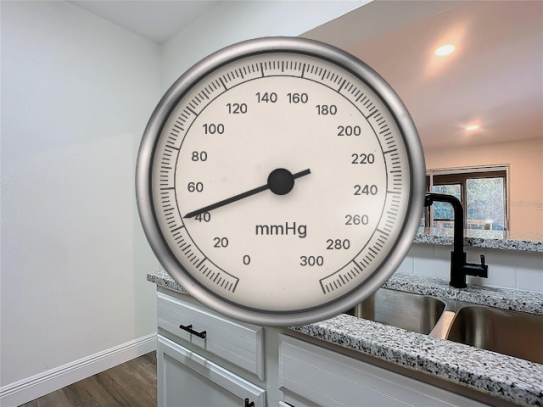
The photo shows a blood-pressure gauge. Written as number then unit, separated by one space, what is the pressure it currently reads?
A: 44 mmHg
